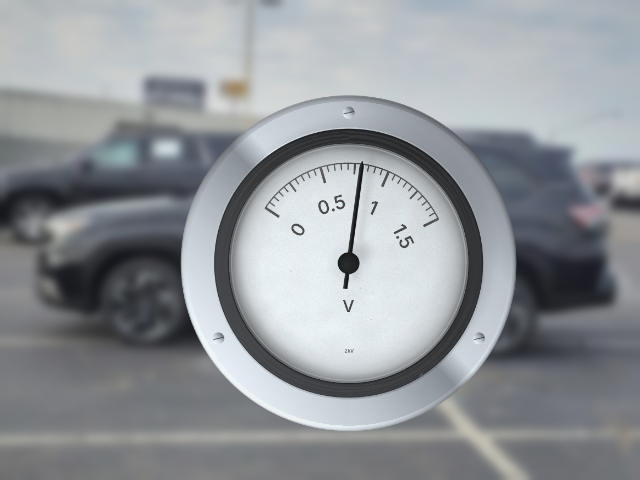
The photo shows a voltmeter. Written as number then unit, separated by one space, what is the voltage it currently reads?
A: 0.8 V
